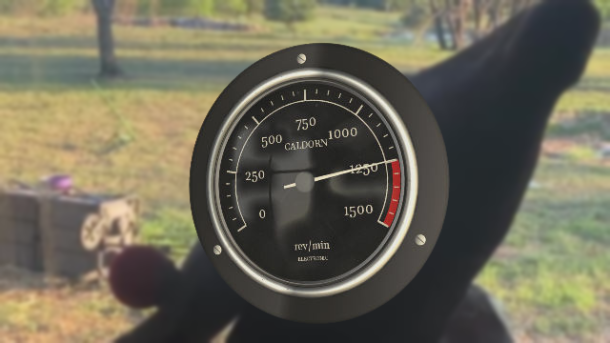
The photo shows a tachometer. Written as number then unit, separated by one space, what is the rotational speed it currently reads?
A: 1250 rpm
